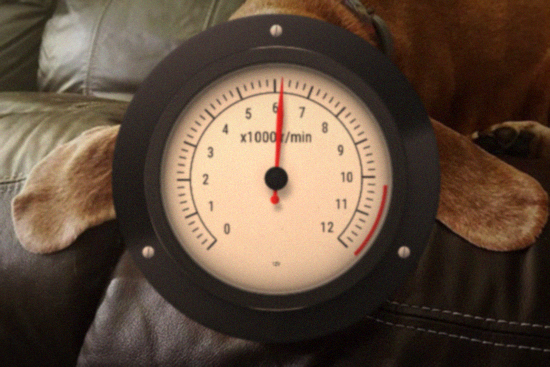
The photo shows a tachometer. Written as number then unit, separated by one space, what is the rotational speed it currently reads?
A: 6200 rpm
